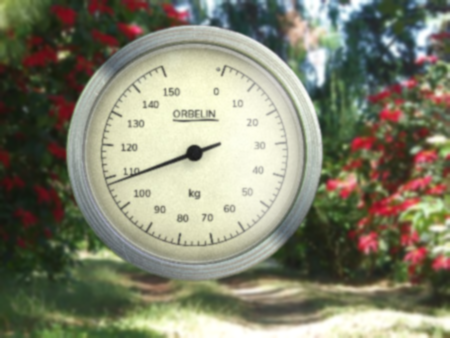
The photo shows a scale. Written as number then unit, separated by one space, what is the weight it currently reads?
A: 108 kg
